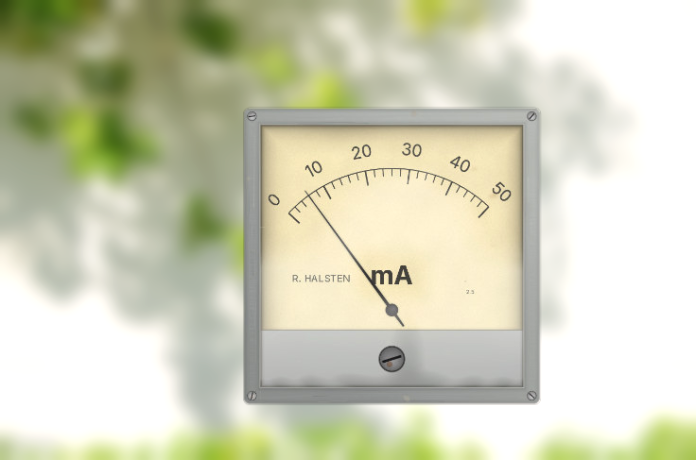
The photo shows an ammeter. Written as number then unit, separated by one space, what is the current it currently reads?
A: 6 mA
